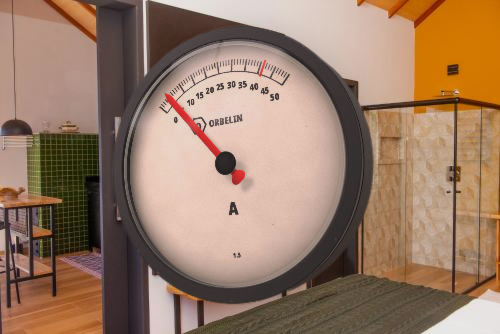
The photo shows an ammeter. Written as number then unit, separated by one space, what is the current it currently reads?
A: 5 A
